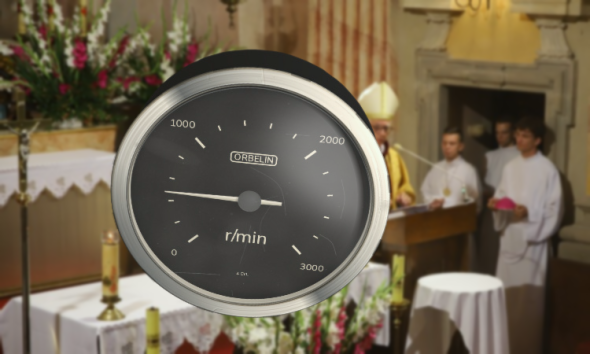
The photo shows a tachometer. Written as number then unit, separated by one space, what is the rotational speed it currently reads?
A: 500 rpm
